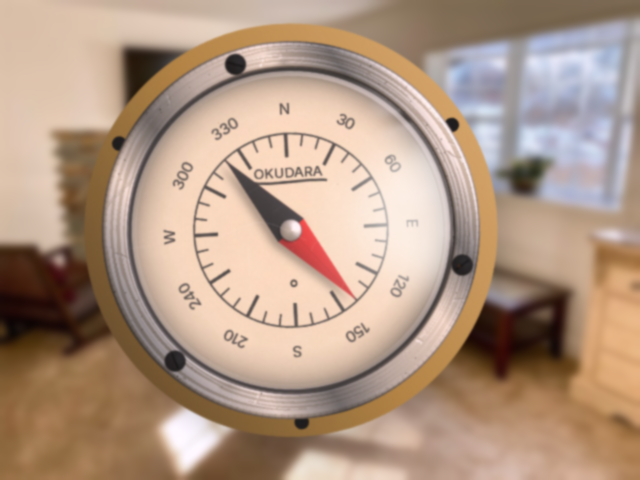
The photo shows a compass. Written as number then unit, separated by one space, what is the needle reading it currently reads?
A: 140 °
